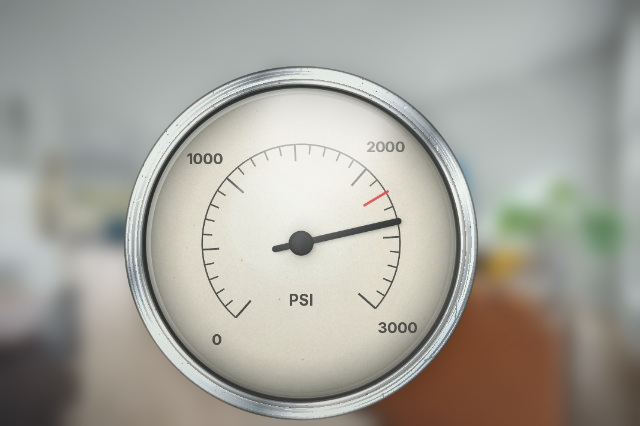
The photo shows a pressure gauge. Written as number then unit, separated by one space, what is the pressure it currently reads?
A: 2400 psi
